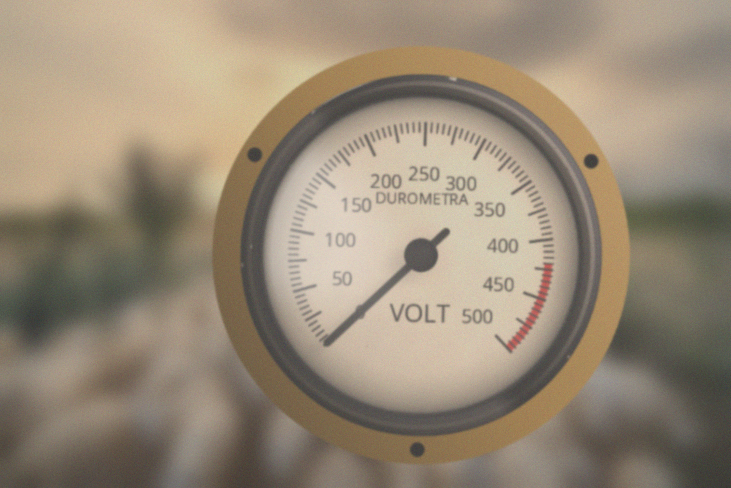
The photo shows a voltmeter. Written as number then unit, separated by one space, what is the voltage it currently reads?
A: 0 V
